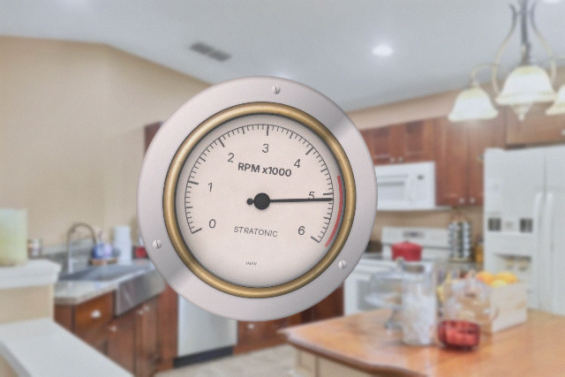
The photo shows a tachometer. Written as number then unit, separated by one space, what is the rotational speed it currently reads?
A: 5100 rpm
